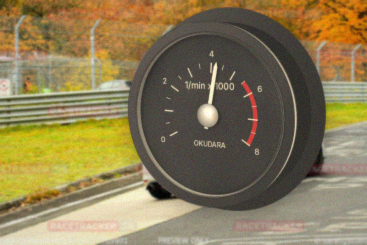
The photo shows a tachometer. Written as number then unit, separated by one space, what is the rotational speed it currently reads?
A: 4250 rpm
